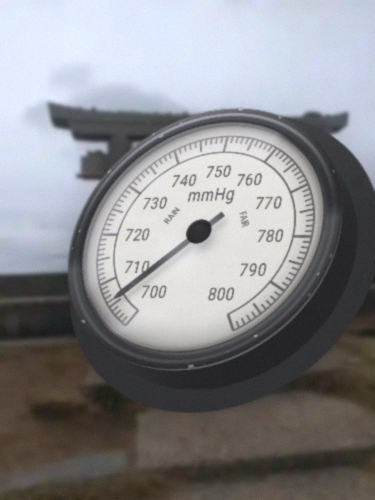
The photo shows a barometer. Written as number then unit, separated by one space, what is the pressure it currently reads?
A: 705 mmHg
